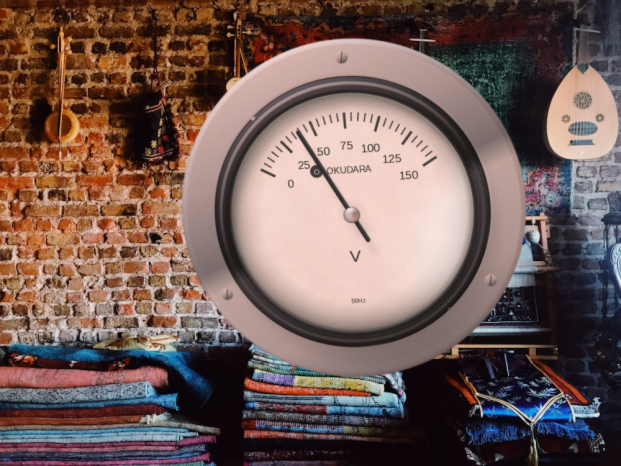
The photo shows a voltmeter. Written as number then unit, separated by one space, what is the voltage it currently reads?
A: 40 V
